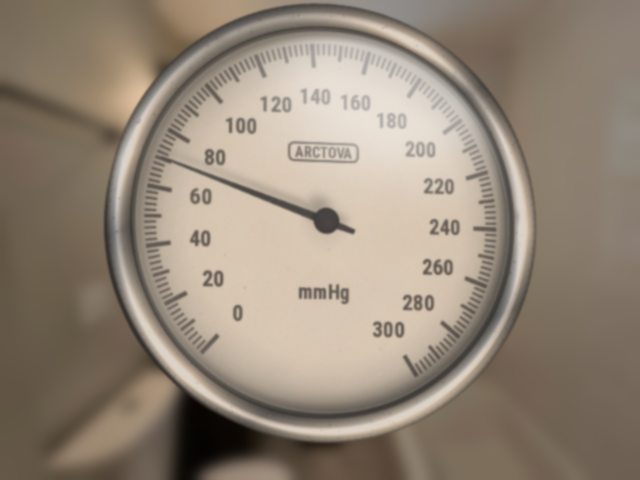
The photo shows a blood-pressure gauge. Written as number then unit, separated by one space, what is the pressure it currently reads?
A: 70 mmHg
